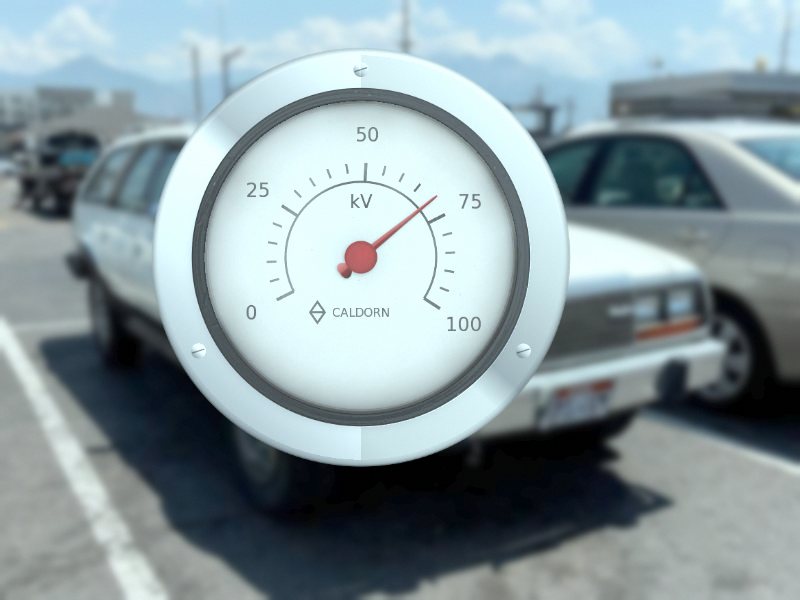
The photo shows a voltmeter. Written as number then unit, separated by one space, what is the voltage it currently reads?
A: 70 kV
